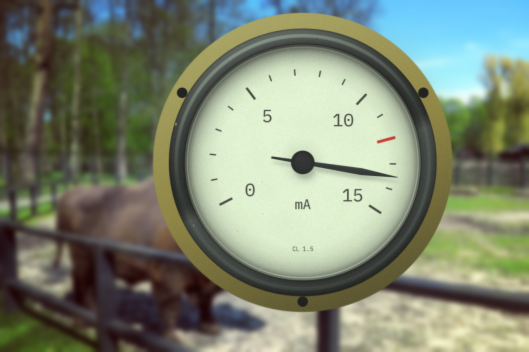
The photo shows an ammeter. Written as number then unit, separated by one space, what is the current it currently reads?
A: 13.5 mA
